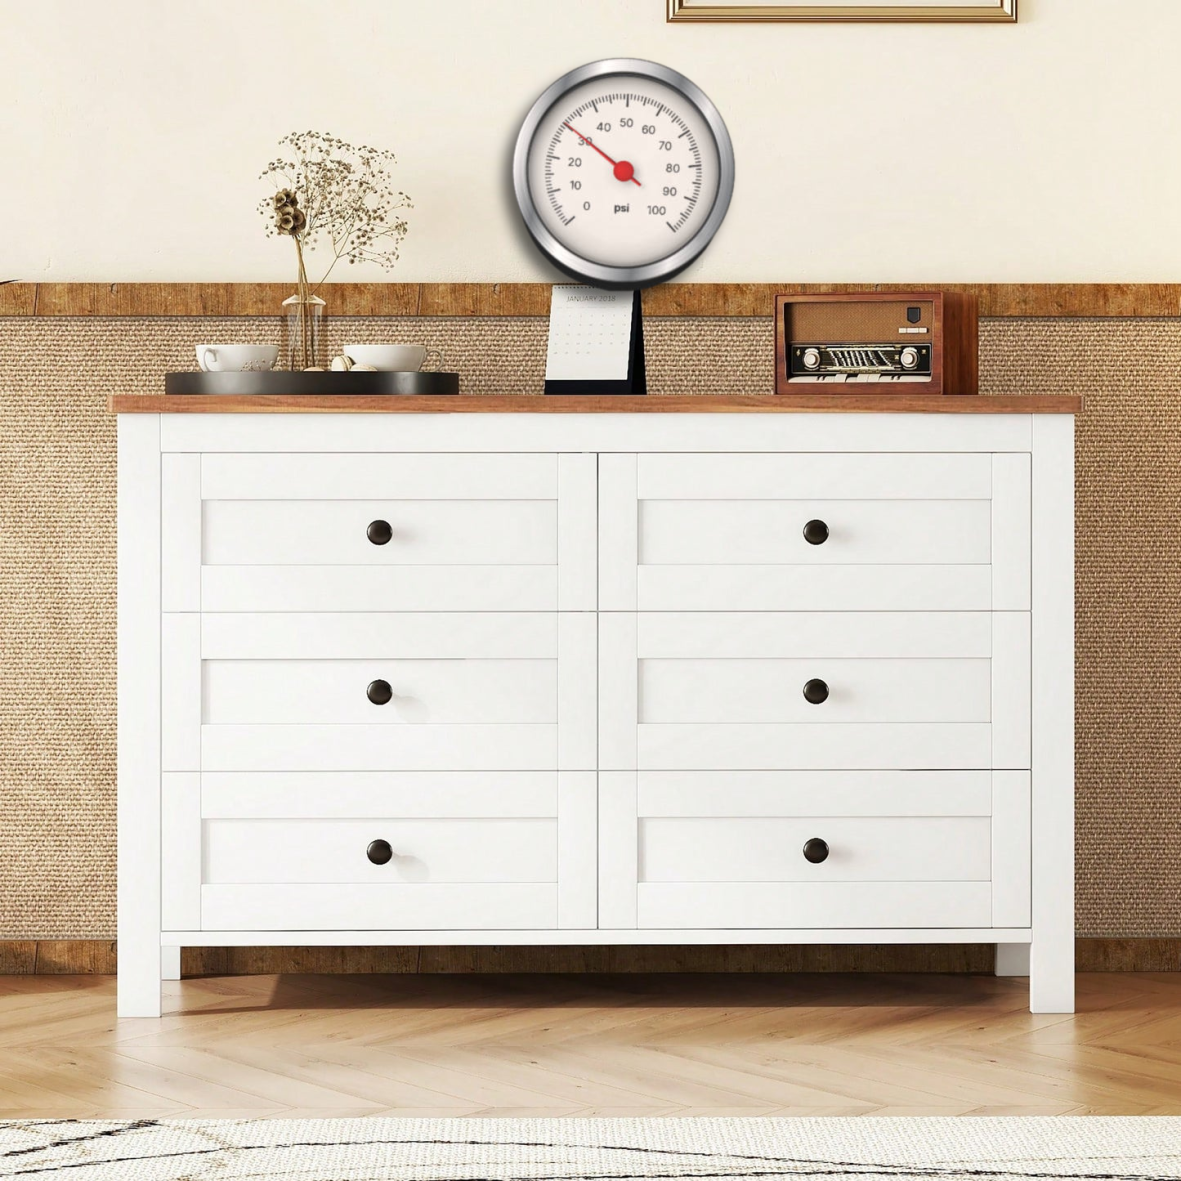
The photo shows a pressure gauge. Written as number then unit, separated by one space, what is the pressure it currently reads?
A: 30 psi
